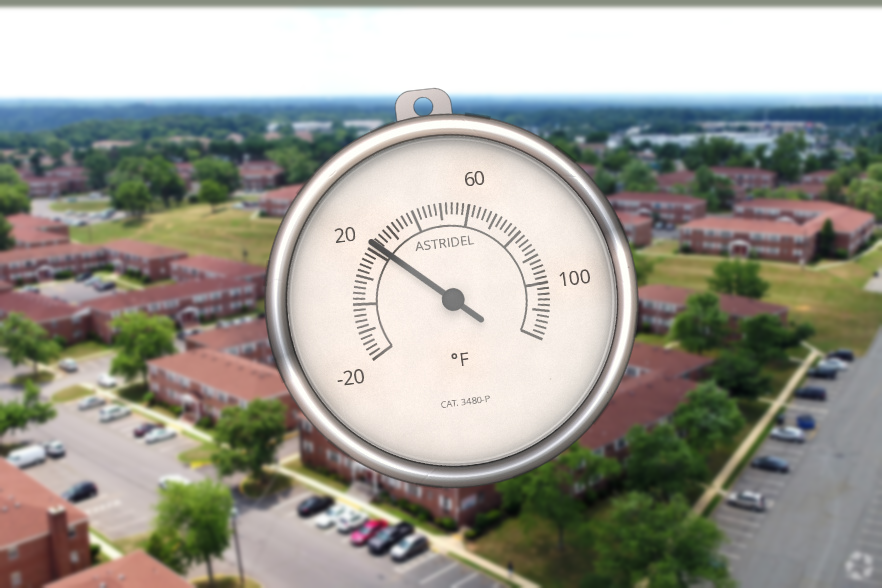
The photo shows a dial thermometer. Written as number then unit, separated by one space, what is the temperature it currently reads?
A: 22 °F
